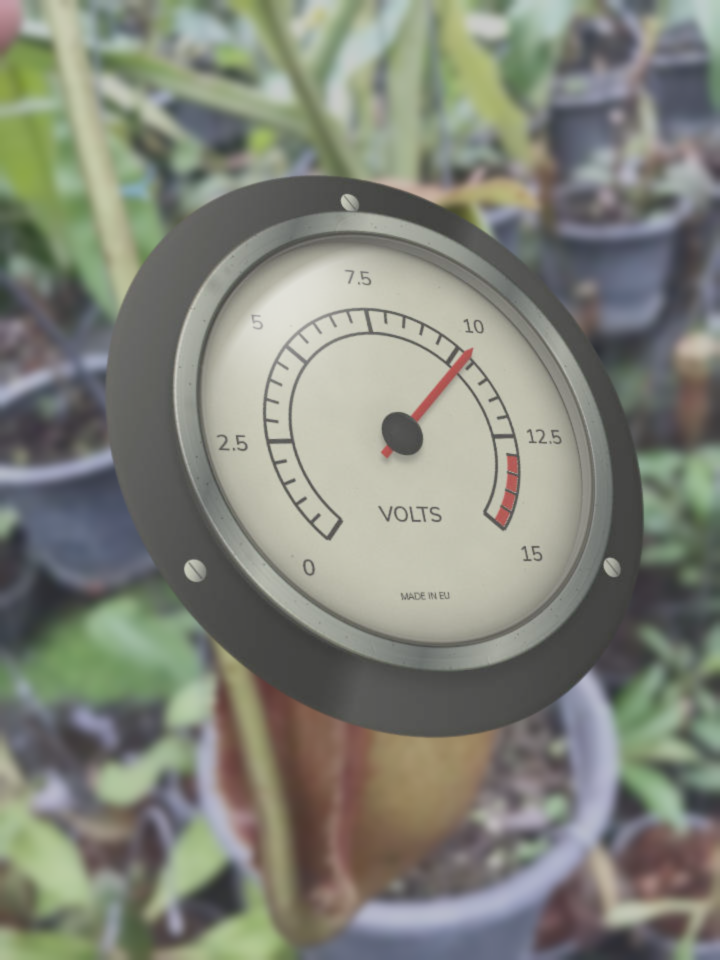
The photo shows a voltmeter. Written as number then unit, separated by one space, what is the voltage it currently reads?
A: 10.25 V
